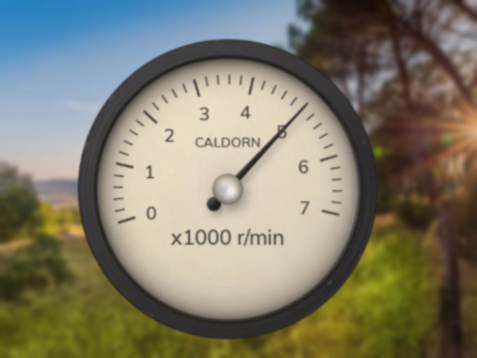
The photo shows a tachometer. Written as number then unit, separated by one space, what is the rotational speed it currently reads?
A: 5000 rpm
